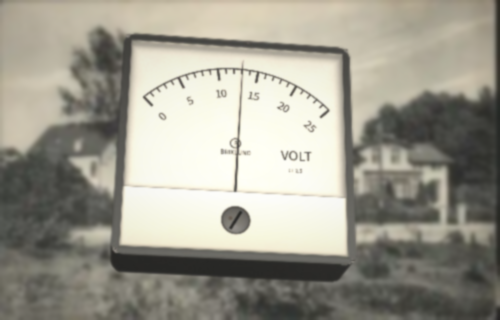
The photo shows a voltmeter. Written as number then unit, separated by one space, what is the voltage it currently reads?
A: 13 V
